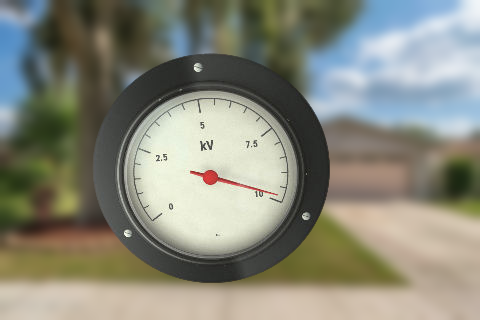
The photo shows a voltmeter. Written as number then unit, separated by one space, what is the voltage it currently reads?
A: 9.75 kV
